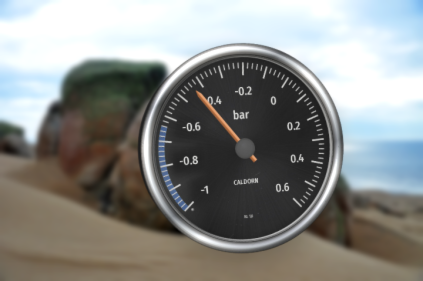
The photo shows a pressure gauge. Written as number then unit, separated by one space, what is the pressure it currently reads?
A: -0.44 bar
